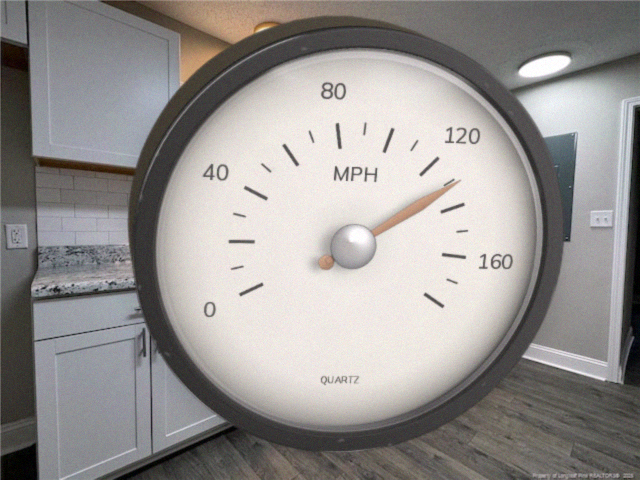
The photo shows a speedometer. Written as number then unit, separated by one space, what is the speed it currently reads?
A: 130 mph
